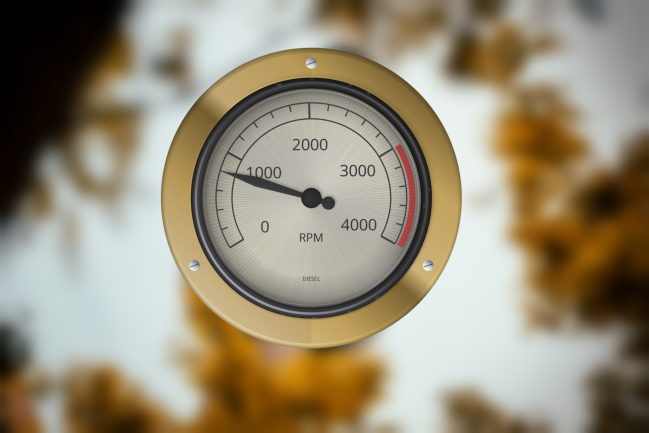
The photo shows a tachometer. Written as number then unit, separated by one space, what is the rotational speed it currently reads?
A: 800 rpm
